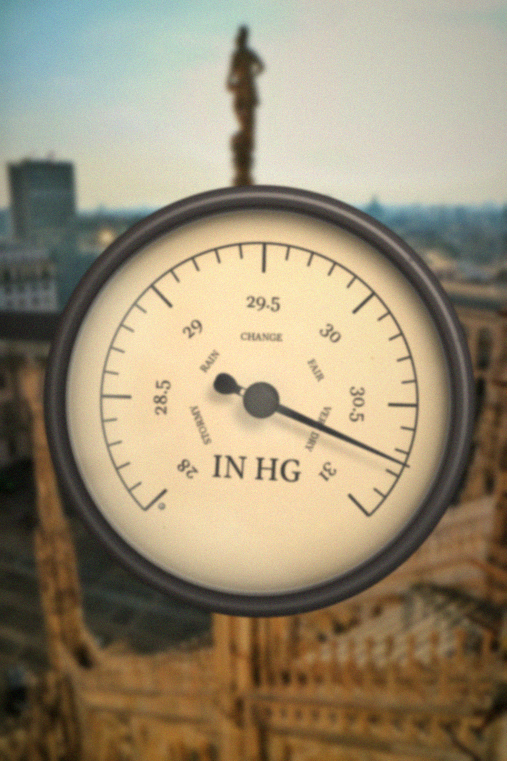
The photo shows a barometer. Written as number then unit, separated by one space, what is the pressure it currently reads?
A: 30.75 inHg
